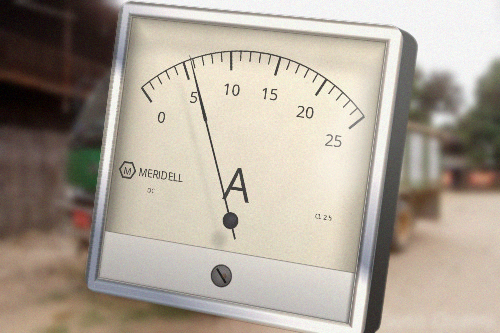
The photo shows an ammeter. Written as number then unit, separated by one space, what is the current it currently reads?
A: 6 A
